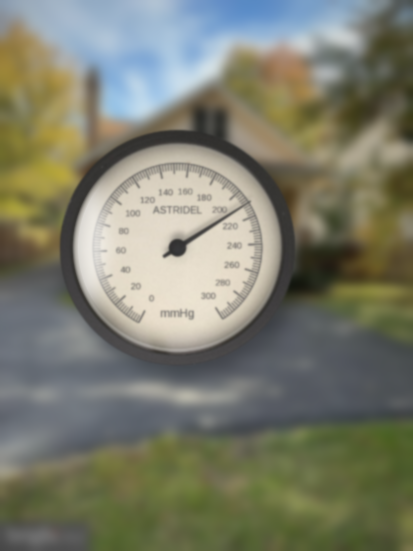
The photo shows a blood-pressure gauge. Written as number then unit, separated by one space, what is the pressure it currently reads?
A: 210 mmHg
